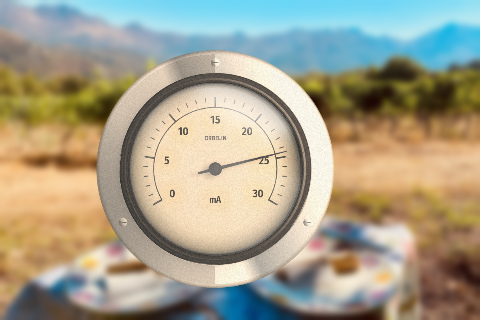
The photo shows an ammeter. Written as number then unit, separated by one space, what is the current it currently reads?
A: 24.5 mA
